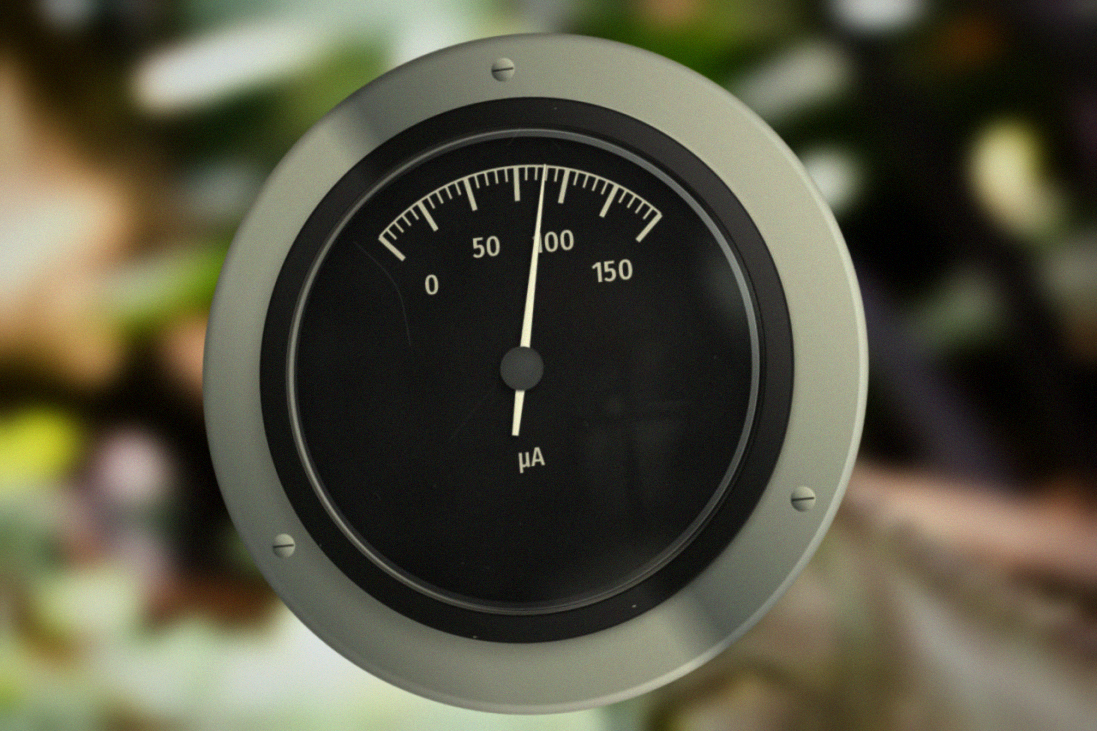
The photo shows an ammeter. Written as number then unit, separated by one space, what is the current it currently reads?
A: 90 µA
